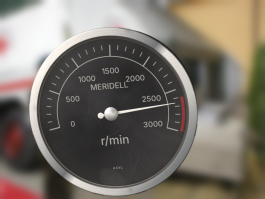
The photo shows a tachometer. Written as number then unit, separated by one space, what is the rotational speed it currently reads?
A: 2650 rpm
